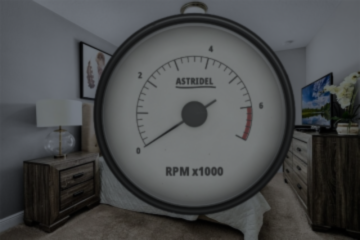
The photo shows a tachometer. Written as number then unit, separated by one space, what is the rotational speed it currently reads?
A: 0 rpm
